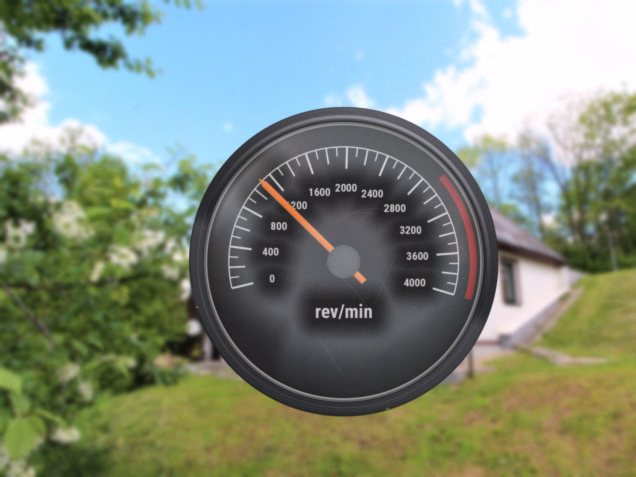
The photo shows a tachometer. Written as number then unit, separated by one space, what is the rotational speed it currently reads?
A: 1100 rpm
